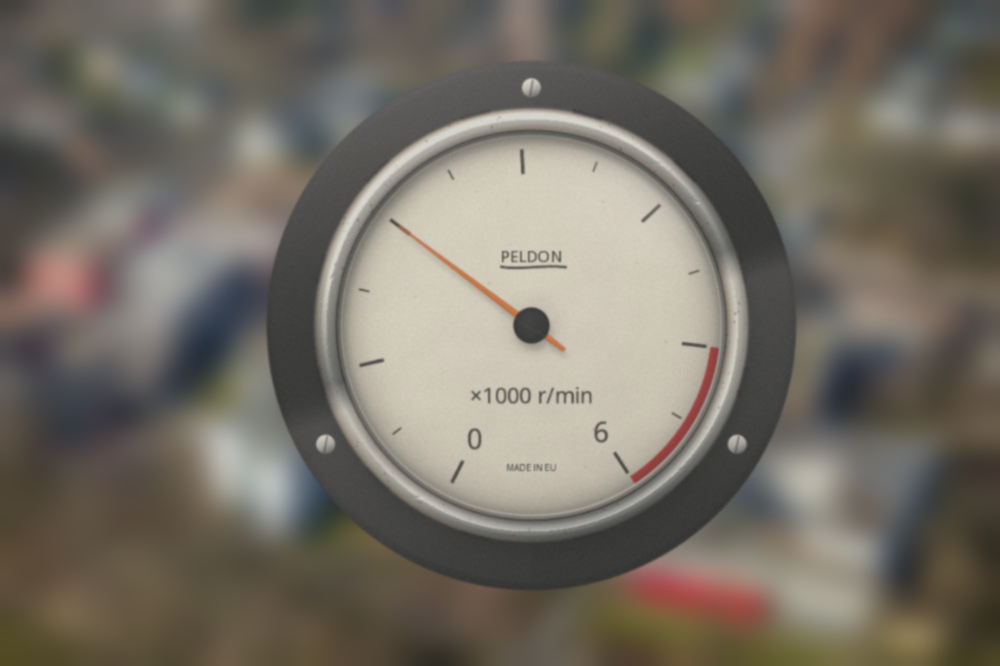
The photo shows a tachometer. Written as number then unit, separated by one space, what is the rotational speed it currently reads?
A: 2000 rpm
